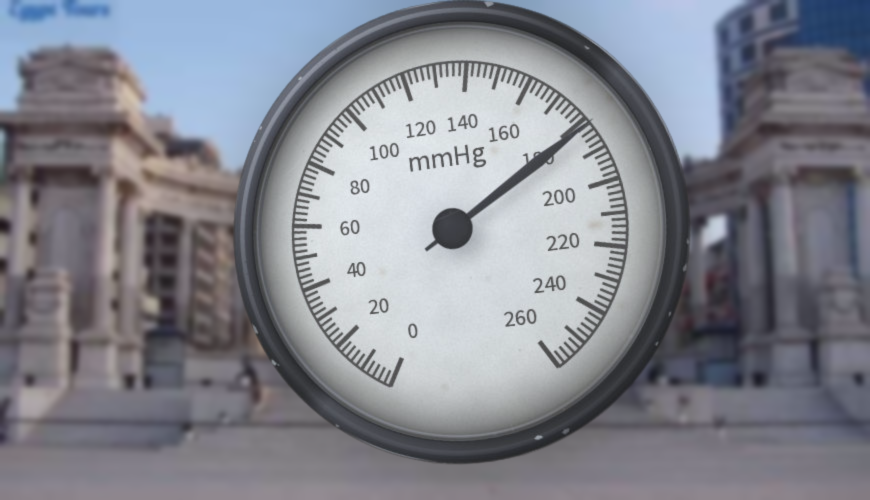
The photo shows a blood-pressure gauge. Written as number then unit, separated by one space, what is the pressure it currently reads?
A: 182 mmHg
